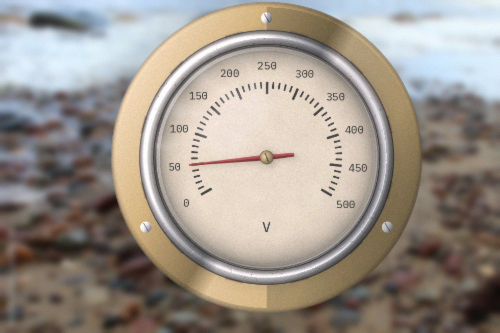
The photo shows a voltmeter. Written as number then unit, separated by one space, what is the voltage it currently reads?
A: 50 V
